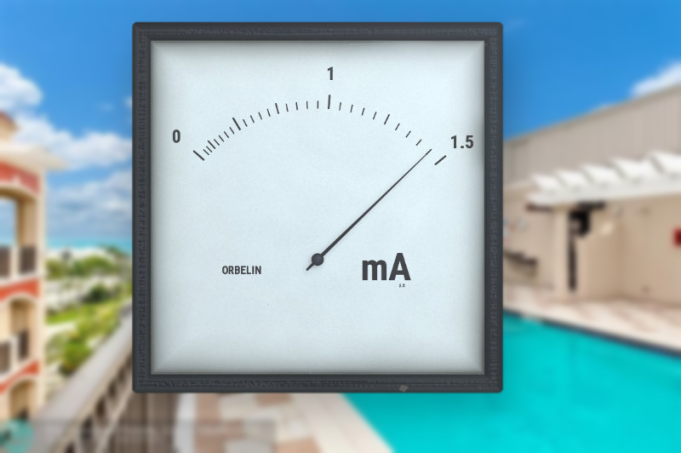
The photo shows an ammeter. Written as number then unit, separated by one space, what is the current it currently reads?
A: 1.45 mA
